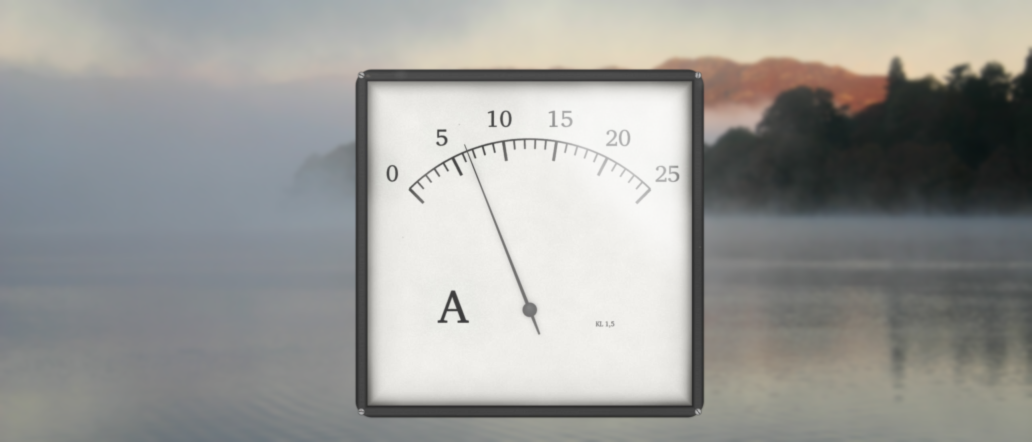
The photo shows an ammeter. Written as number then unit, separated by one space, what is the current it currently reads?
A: 6.5 A
